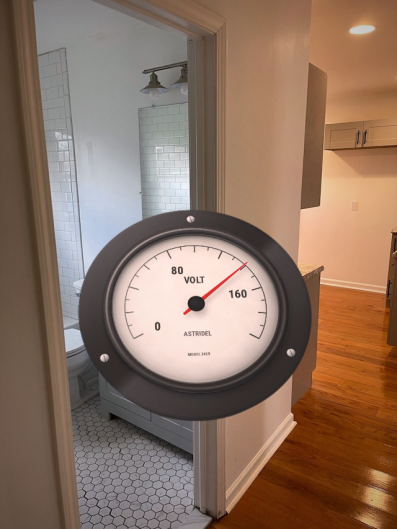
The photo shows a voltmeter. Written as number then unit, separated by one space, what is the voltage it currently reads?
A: 140 V
